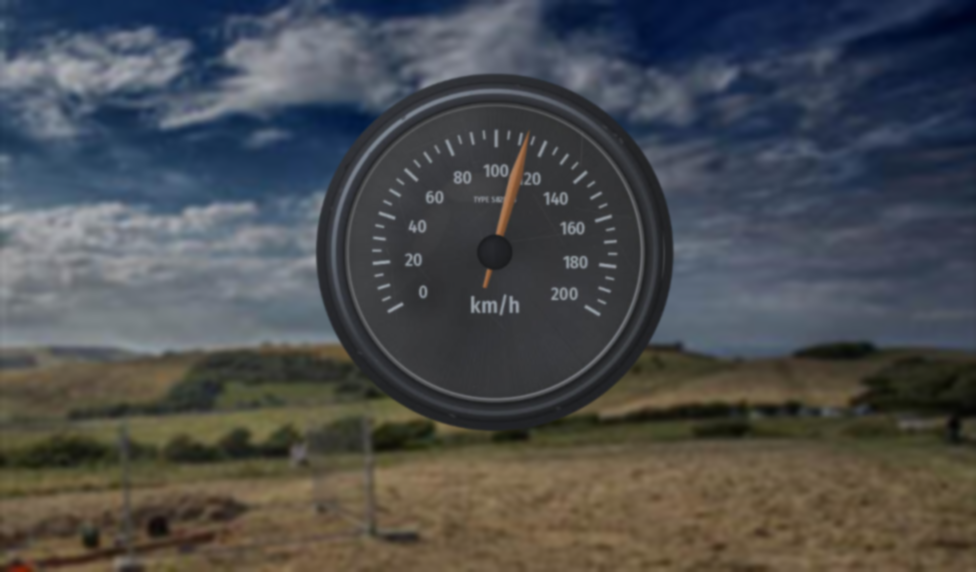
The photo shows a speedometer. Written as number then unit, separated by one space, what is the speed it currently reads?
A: 112.5 km/h
